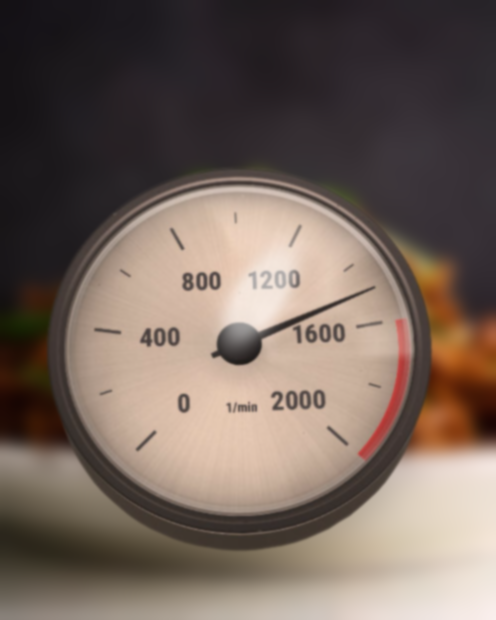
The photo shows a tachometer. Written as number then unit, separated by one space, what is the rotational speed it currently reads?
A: 1500 rpm
